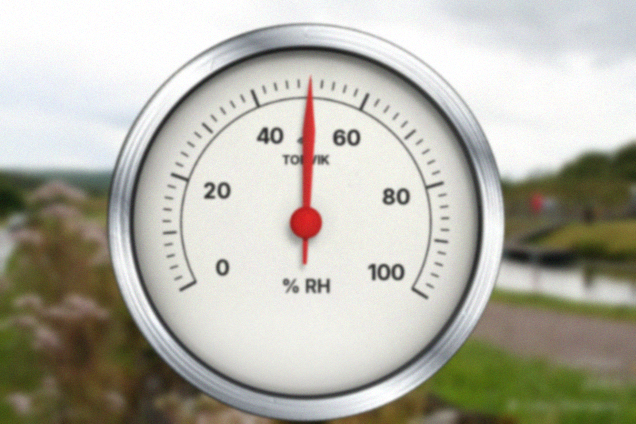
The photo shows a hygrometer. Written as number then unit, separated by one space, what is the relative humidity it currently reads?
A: 50 %
